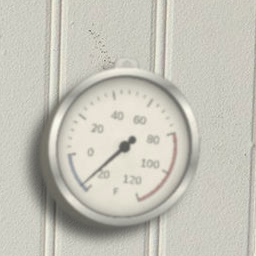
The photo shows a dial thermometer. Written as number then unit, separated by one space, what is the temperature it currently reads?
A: -16 °F
